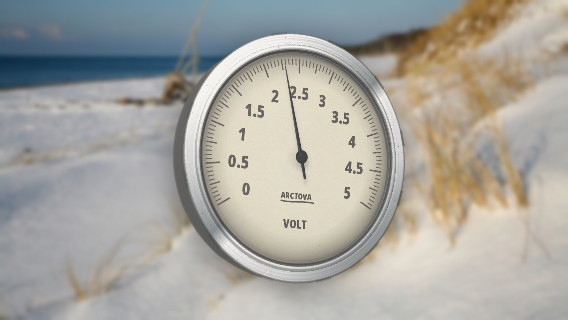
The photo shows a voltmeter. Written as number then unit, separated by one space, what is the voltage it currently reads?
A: 2.25 V
